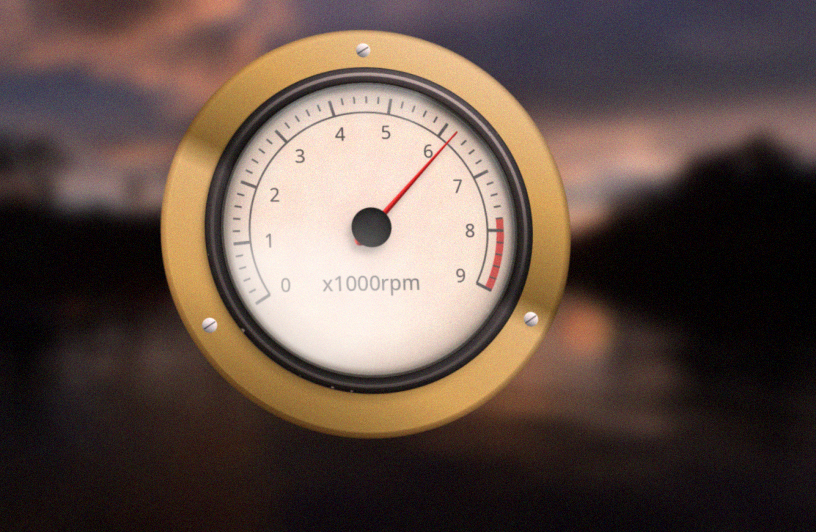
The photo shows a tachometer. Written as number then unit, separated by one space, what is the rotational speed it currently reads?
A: 6200 rpm
